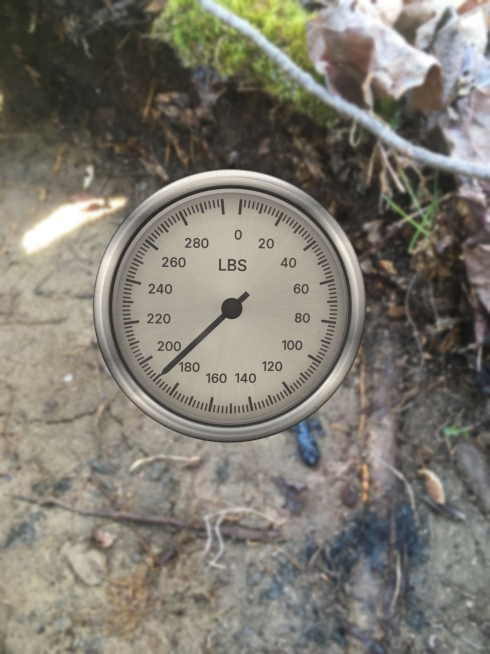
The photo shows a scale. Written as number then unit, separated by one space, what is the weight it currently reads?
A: 190 lb
